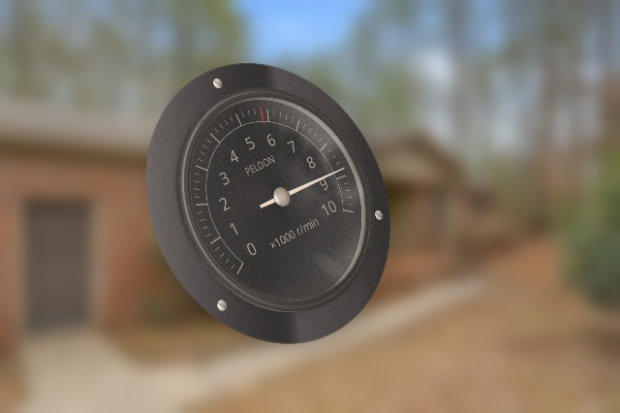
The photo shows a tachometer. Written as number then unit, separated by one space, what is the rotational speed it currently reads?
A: 8800 rpm
